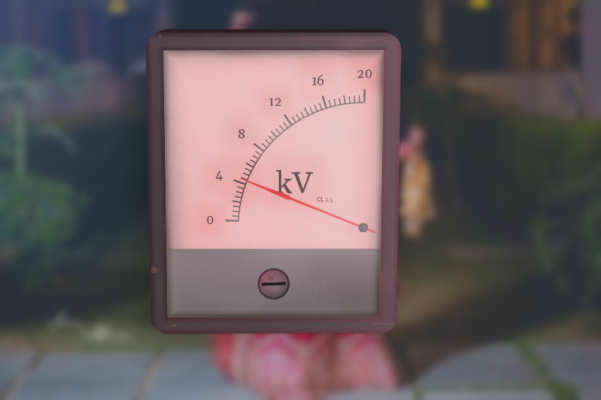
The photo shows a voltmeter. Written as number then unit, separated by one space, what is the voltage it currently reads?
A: 4.5 kV
